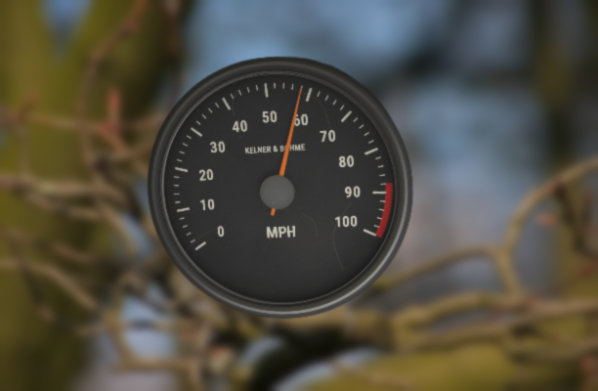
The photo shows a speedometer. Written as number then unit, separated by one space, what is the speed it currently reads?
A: 58 mph
